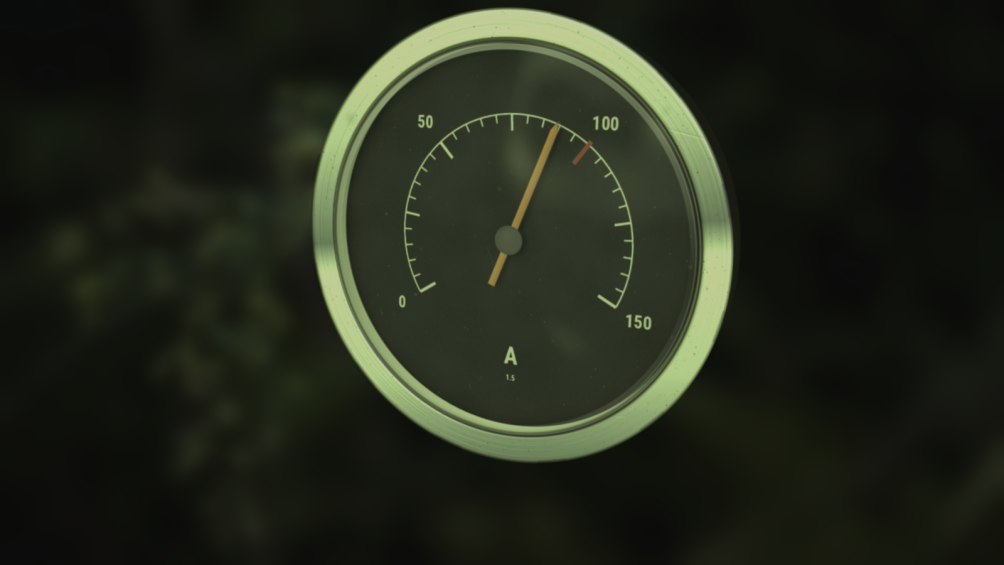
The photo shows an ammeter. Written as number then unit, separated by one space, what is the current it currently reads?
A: 90 A
